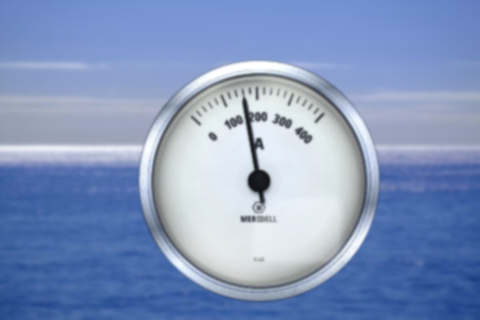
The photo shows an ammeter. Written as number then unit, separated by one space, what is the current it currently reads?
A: 160 A
